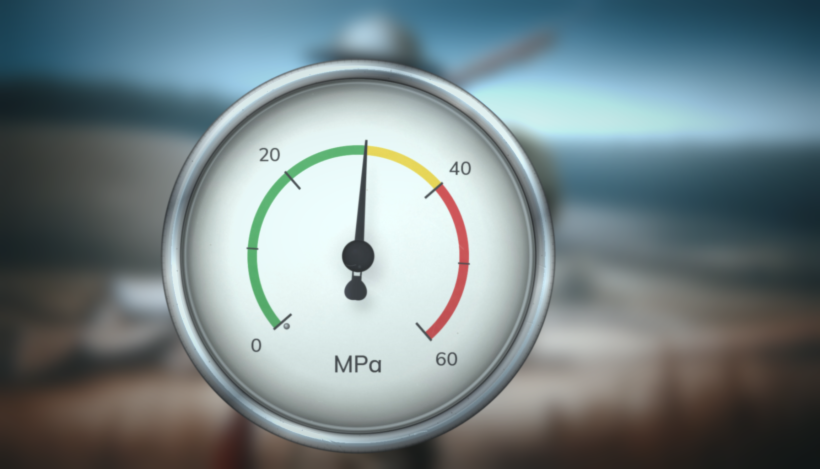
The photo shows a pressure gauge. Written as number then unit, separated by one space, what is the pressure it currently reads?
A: 30 MPa
